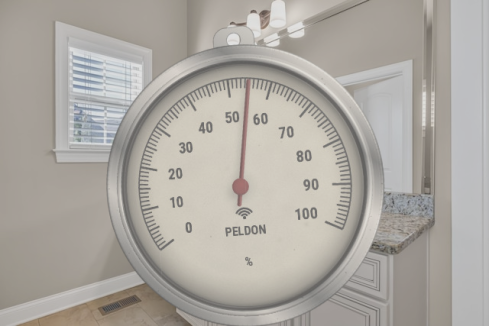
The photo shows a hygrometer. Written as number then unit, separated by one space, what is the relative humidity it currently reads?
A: 55 %
